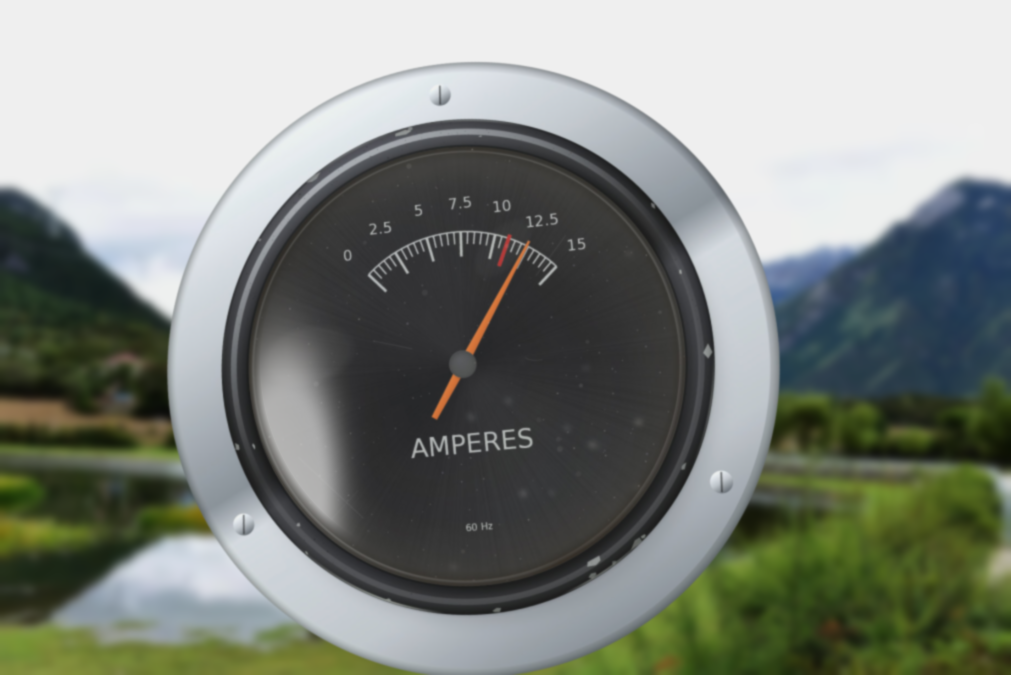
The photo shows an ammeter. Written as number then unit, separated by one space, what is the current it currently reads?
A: 12.5 A
